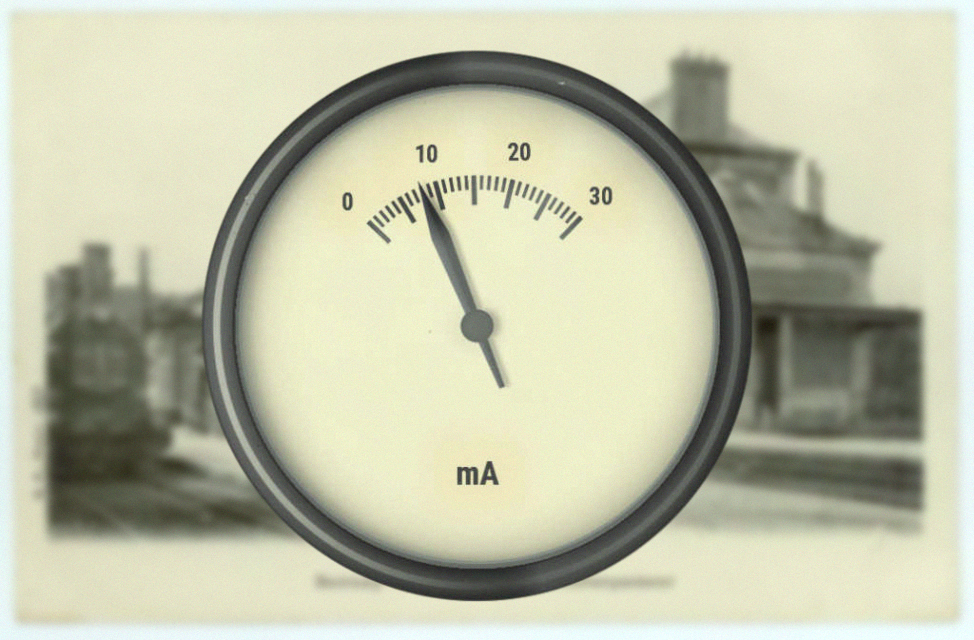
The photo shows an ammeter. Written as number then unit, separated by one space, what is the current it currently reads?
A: 8 mA
